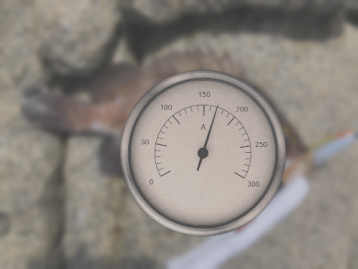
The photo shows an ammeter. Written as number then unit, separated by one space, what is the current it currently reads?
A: 170 A
